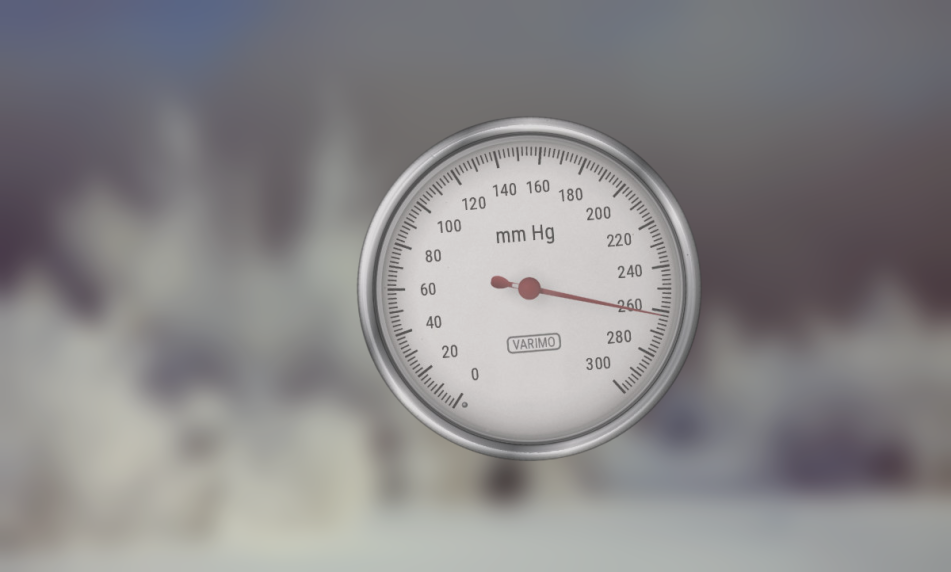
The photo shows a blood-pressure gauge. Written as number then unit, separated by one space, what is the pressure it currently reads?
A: 262 mmHg
